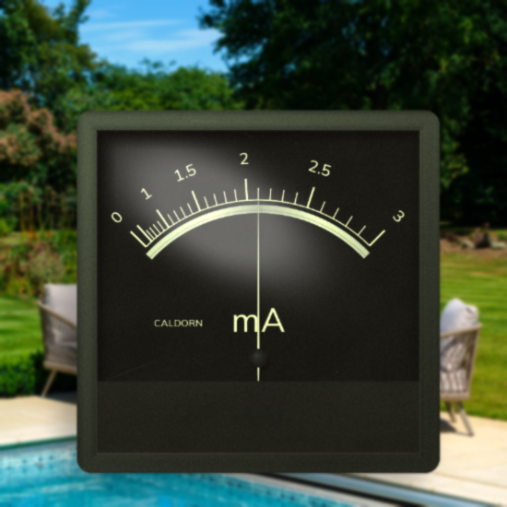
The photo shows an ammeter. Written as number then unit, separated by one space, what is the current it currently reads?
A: 2.1 mA
